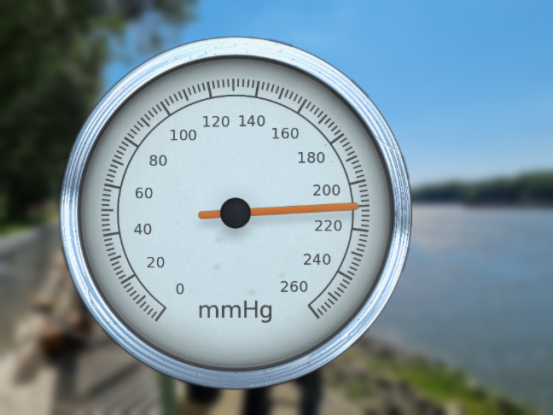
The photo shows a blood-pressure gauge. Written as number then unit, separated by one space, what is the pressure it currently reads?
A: 210 mmHg
